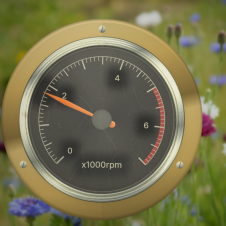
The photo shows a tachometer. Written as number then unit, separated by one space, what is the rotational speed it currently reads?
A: 1800 rpm
